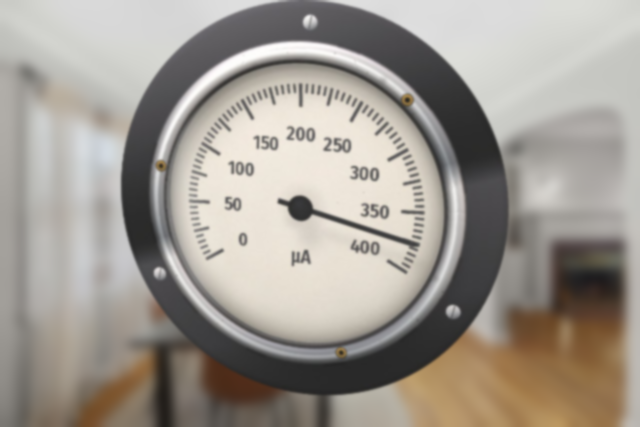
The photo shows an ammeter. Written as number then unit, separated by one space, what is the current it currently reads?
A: 375 µA
